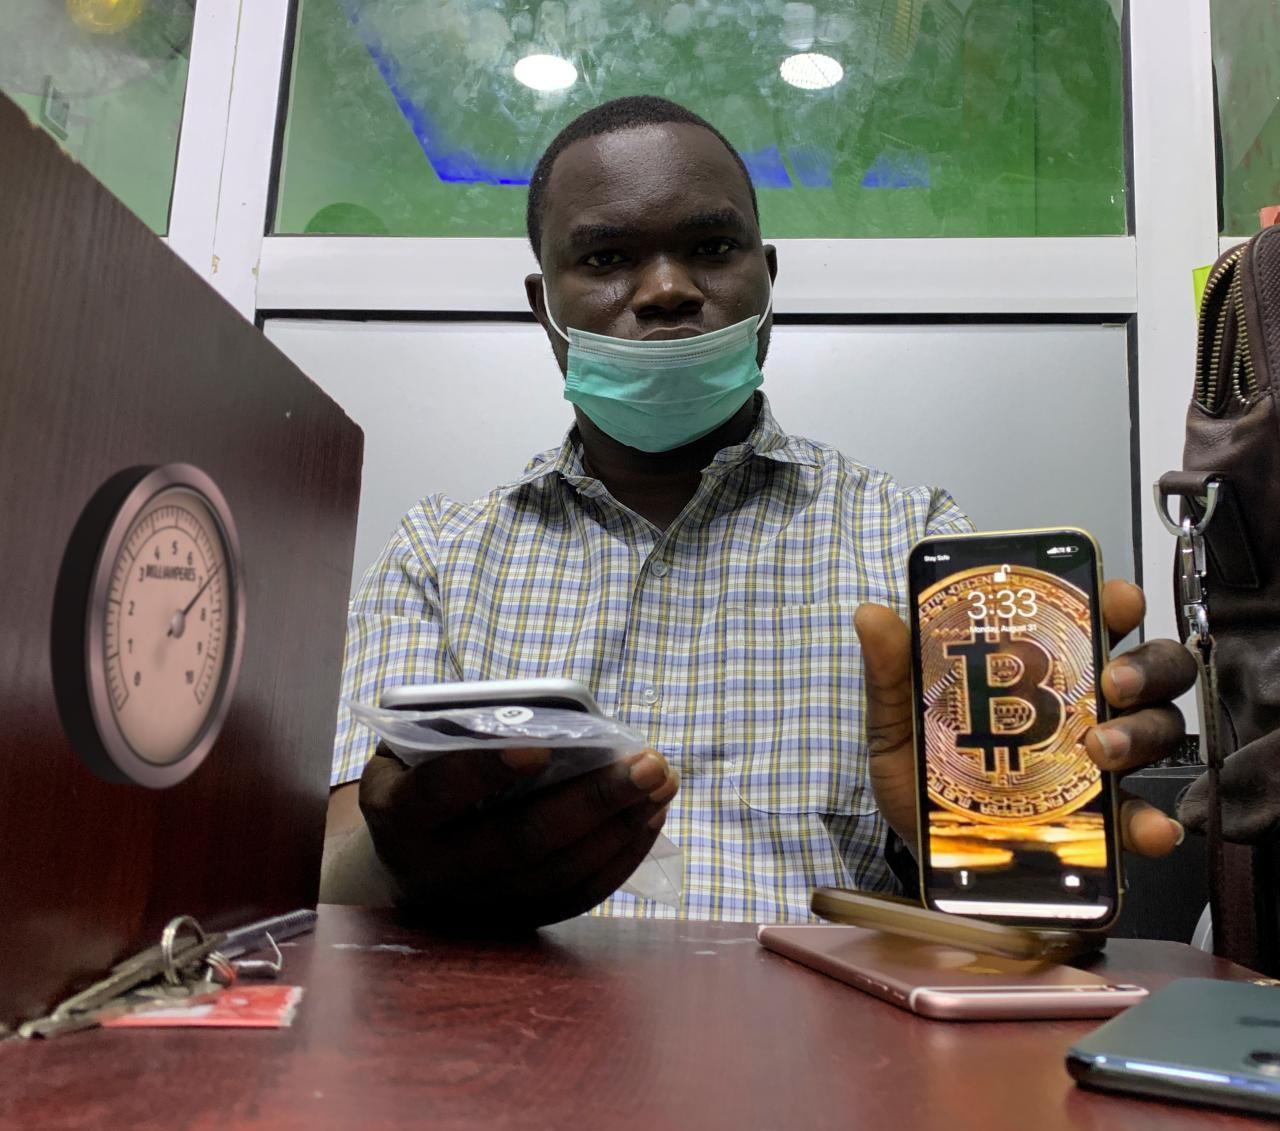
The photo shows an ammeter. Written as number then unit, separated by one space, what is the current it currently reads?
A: 7 mA
